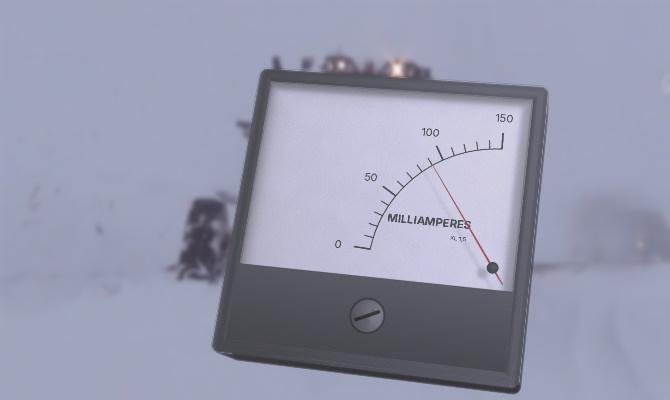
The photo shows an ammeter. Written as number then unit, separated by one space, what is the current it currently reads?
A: 90 mA
